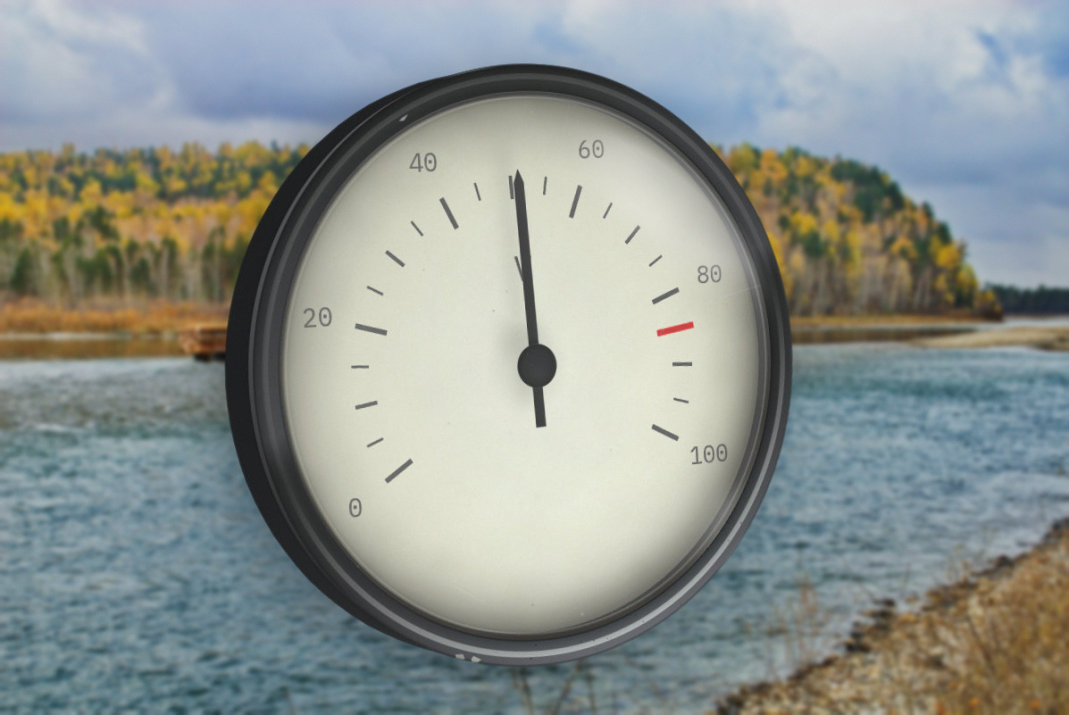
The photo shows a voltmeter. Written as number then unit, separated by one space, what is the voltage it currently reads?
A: 50 V
